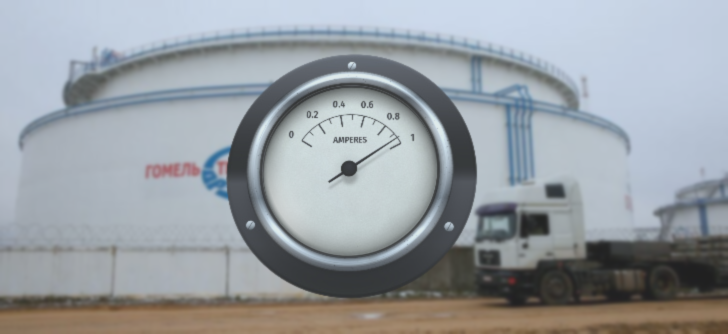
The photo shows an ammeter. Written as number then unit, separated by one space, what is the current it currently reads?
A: 0.95 A
